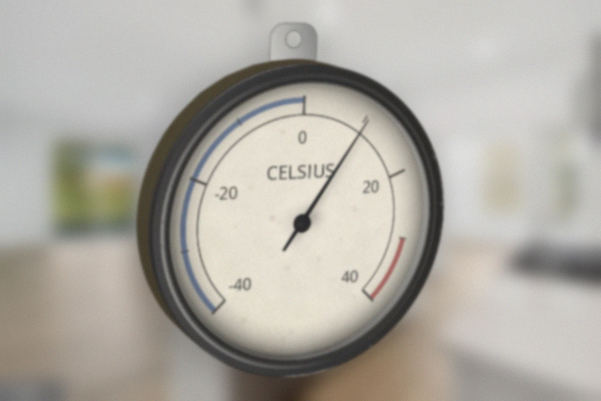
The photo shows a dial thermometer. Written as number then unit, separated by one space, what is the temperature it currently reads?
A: 10 °C
